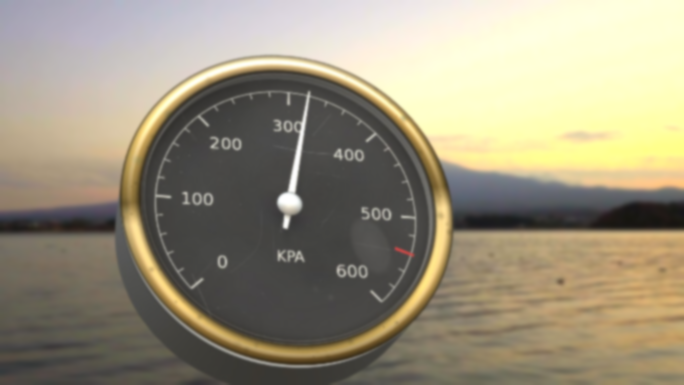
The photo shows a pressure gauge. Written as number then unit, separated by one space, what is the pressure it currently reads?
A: 320 kPa
